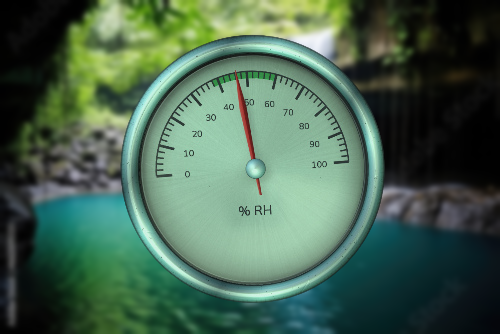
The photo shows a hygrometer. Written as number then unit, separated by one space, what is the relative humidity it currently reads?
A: 46 %
